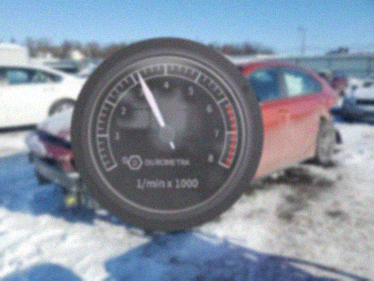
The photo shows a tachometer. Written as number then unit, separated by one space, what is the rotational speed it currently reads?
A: 3200 rpm
